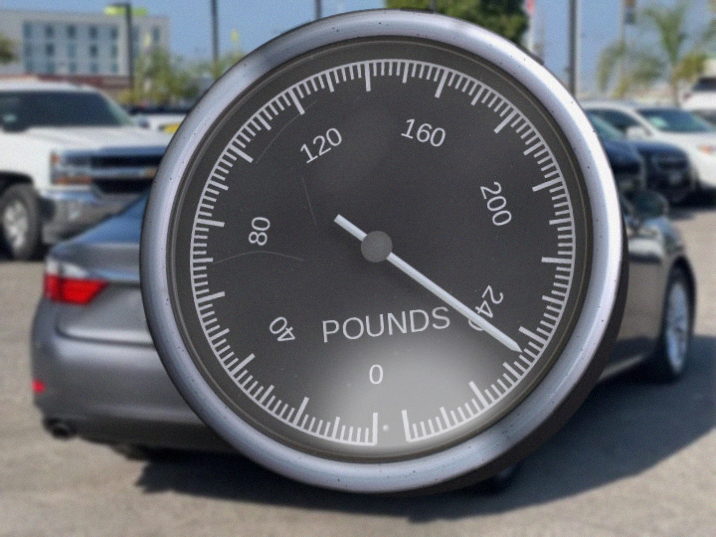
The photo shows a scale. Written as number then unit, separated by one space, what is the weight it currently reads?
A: 245 lb
